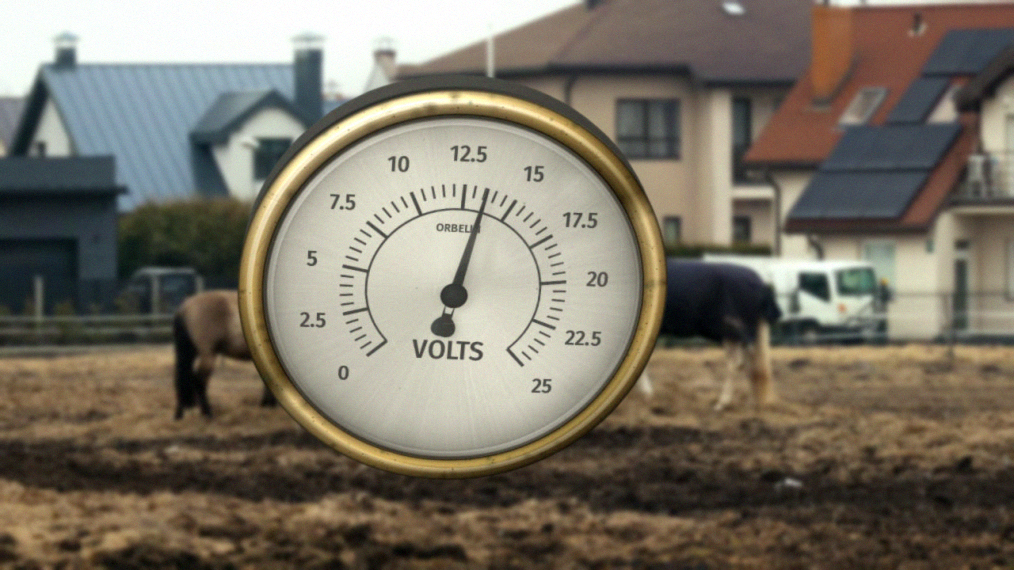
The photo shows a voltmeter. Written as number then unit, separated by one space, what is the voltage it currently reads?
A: 13.5 V
